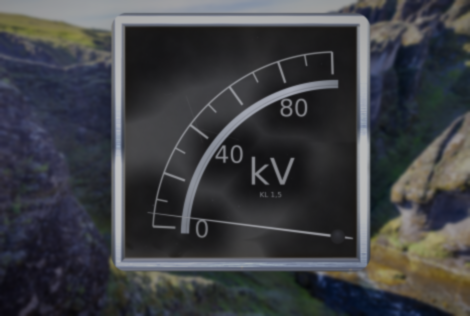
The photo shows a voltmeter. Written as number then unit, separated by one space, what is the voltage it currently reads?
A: 5 kV
